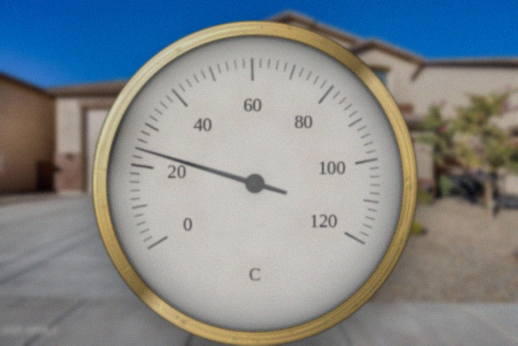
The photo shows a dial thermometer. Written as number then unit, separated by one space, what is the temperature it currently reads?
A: 24 °C
